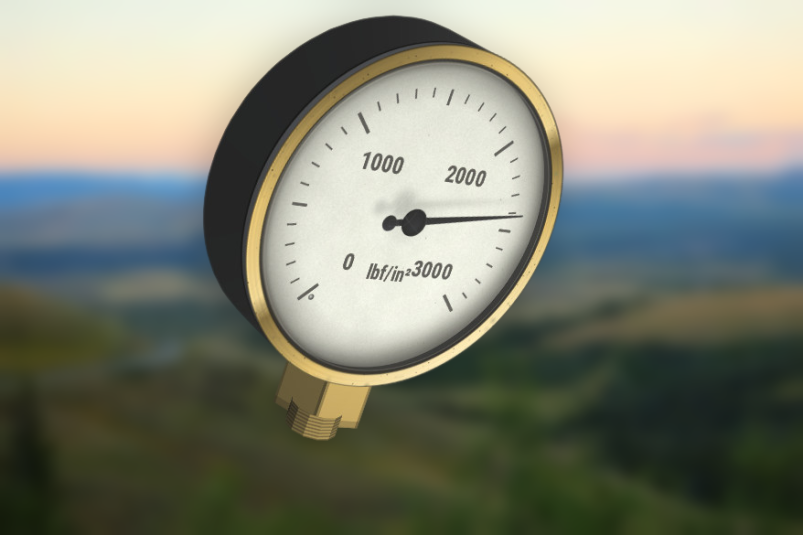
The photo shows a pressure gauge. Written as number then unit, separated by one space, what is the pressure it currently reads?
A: 2400 psi
